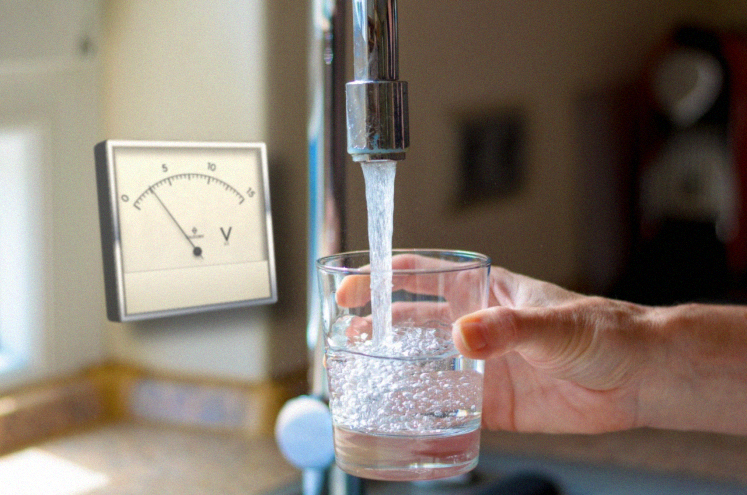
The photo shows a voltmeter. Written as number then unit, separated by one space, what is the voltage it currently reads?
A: 2.5 V
